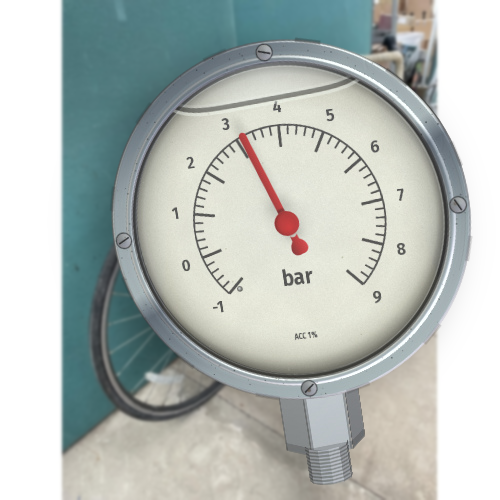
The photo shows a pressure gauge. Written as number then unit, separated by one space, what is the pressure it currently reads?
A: 3.2 bar
